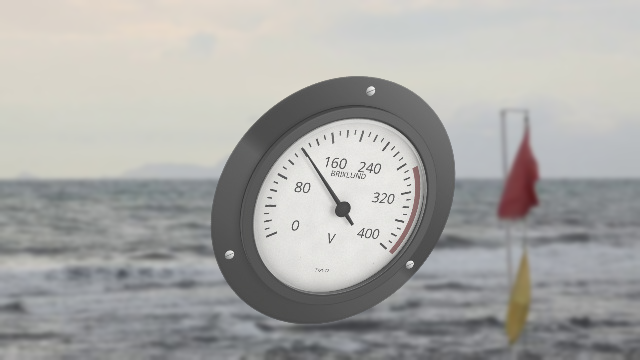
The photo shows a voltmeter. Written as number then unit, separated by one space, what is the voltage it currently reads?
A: 120 V
